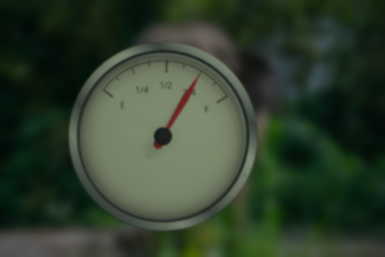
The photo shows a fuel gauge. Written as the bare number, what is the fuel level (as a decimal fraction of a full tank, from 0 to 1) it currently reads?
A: 0.75
